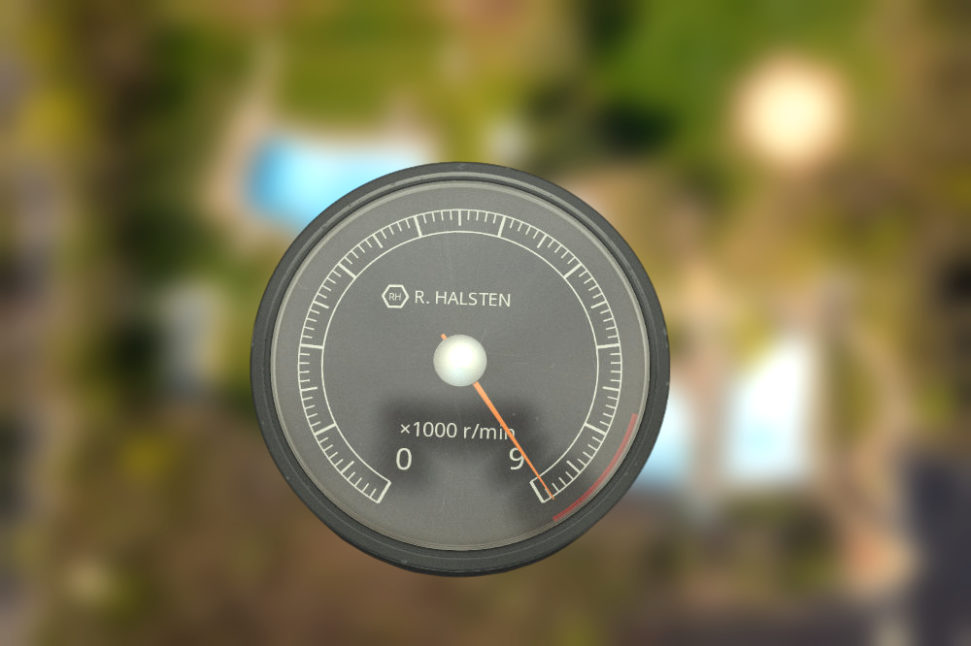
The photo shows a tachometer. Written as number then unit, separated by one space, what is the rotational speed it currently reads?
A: 8900 rpm
